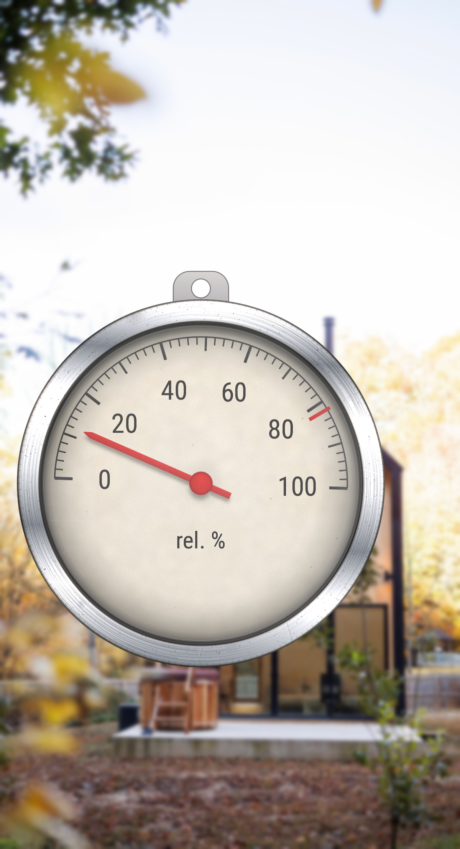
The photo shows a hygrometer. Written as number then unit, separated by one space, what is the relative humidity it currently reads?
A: 12 %
